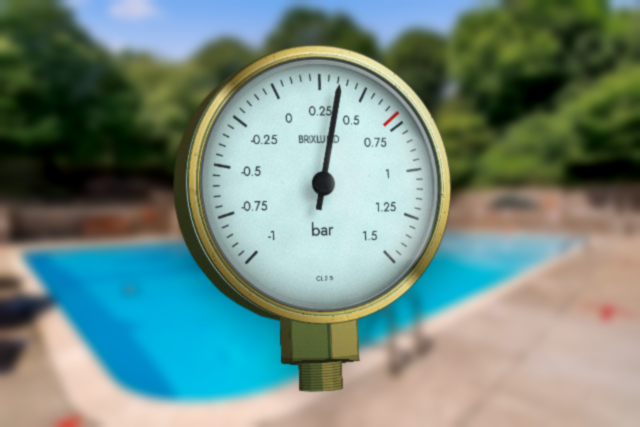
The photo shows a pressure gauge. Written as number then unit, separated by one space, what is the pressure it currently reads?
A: 0.35 bar
